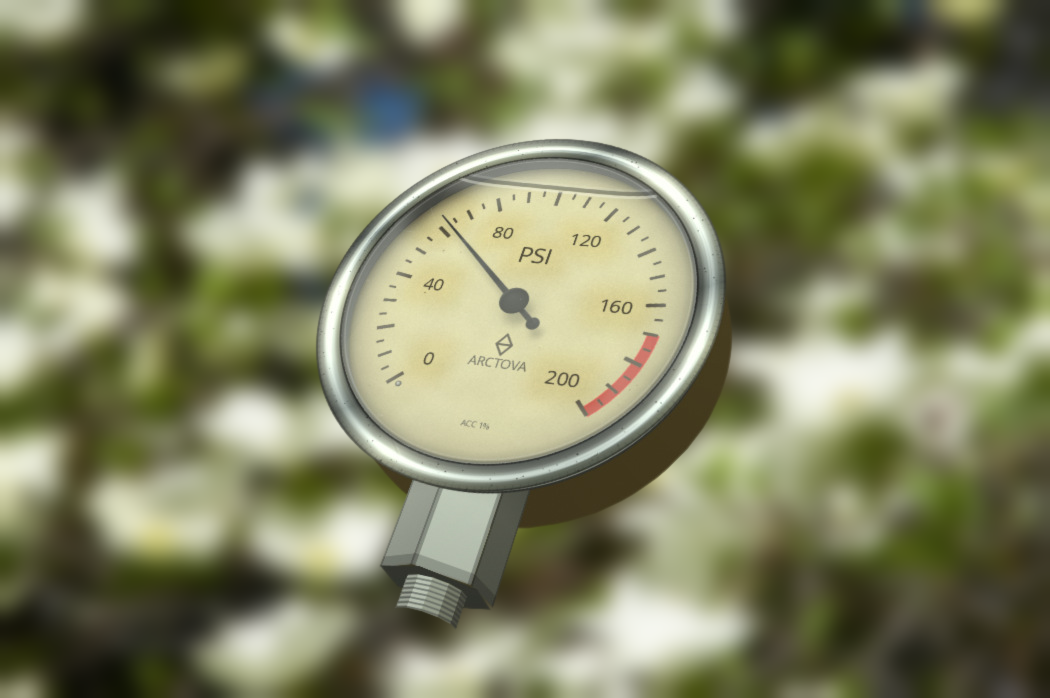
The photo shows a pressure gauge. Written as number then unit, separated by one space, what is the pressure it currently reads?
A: 62.5 psi
